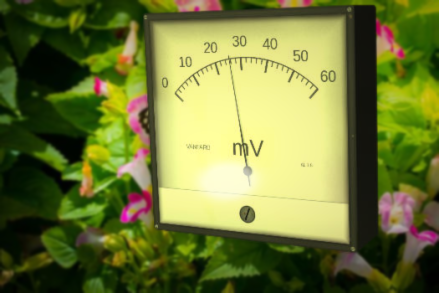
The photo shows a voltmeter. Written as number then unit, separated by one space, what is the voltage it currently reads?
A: 26 mV
